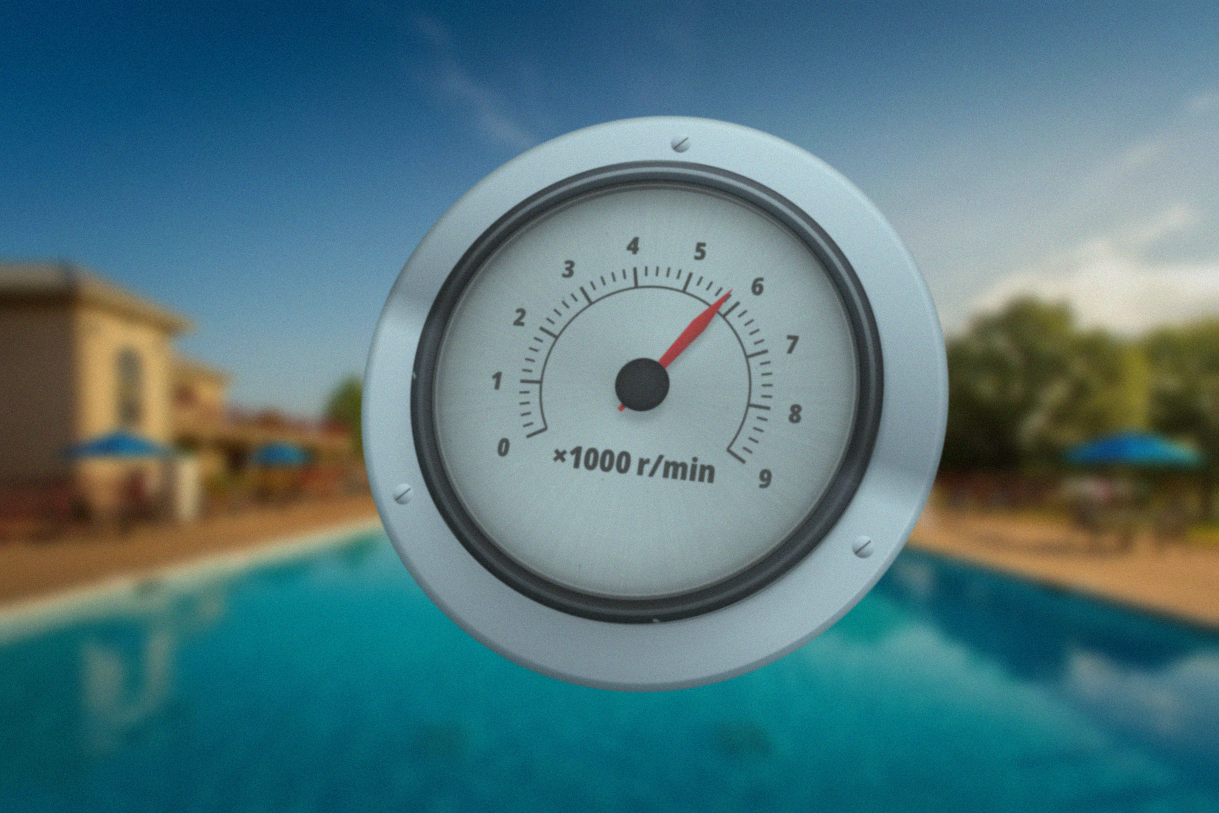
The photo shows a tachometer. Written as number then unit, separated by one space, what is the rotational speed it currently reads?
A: 5800 rpm
